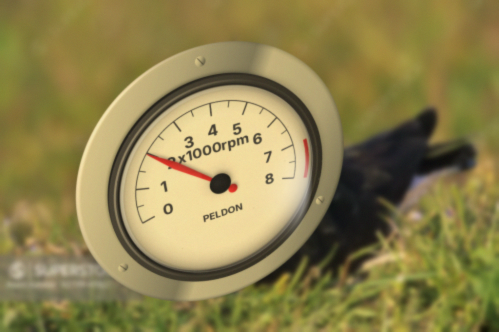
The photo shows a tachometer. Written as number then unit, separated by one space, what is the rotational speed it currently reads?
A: 2000 rpm
